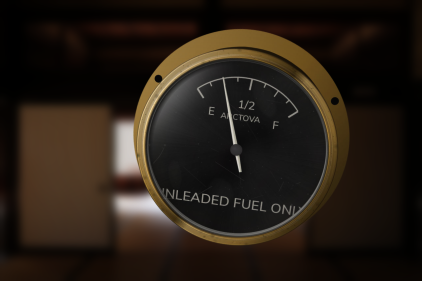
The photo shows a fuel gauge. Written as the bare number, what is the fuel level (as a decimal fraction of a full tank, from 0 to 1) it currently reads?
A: 0.25
